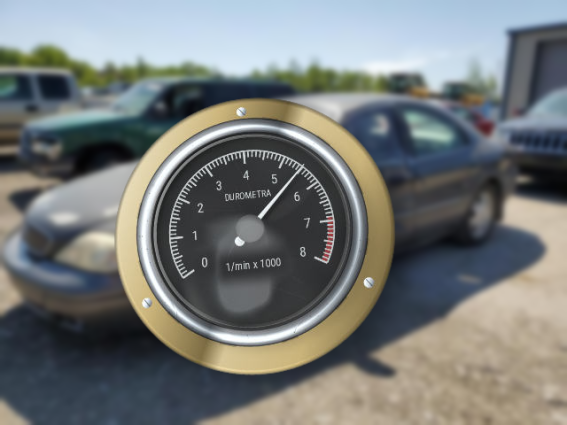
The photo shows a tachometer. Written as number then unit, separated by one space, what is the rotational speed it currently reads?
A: 5500 rpm
